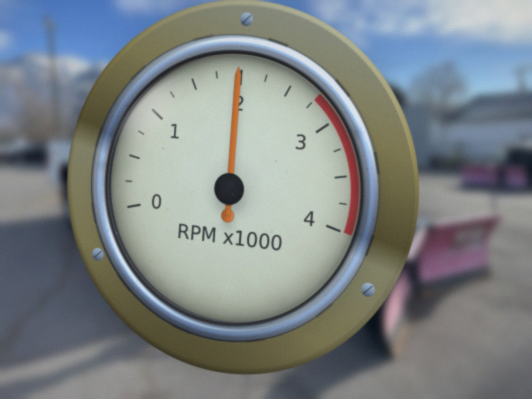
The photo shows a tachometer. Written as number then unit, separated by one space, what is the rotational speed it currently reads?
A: 2000 rpm
